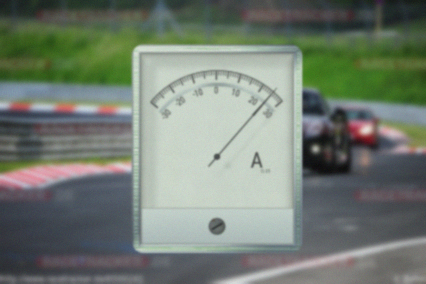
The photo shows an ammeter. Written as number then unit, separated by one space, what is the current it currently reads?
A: 25 A
